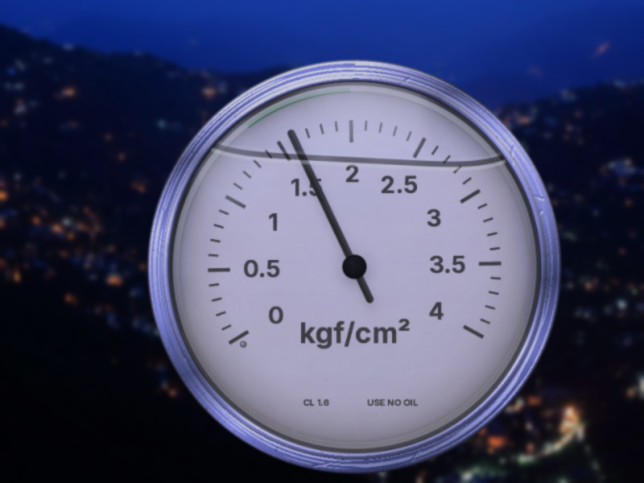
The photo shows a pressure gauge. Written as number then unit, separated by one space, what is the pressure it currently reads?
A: 1.6 kg/cm²
